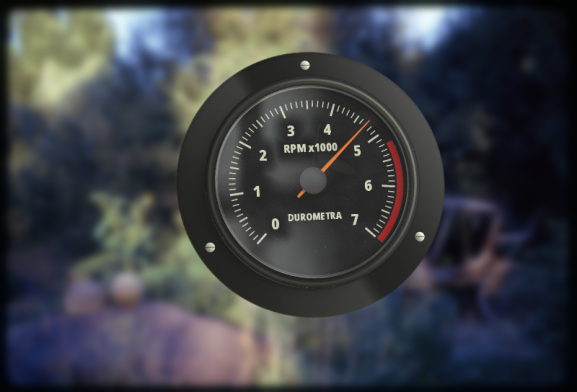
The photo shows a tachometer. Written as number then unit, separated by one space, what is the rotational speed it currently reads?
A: 4700 rpm
